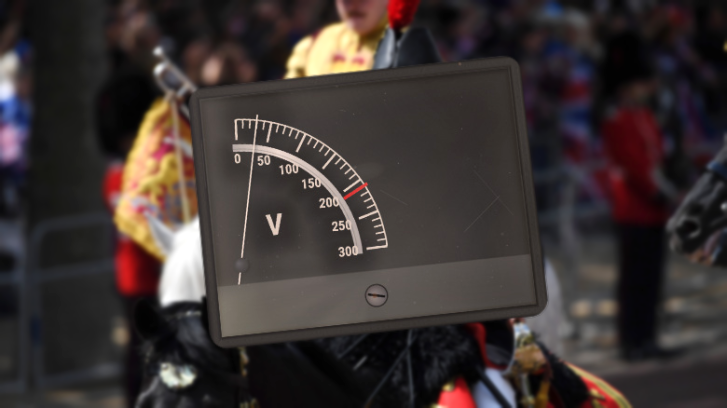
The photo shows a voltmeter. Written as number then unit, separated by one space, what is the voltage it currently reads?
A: 30 V
